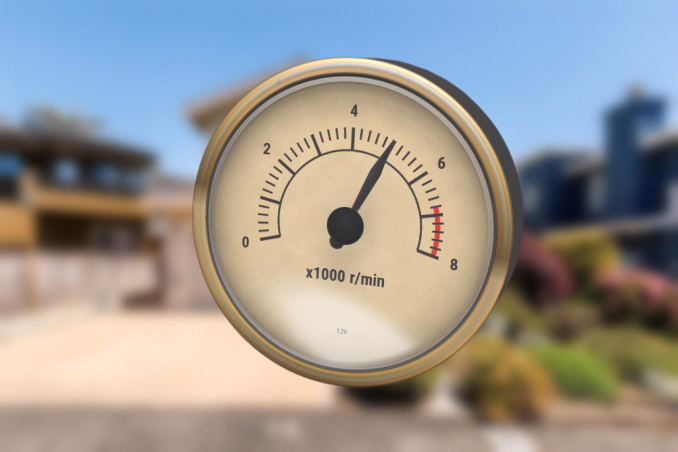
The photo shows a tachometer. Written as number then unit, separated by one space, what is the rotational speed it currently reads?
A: 5000 rpm
